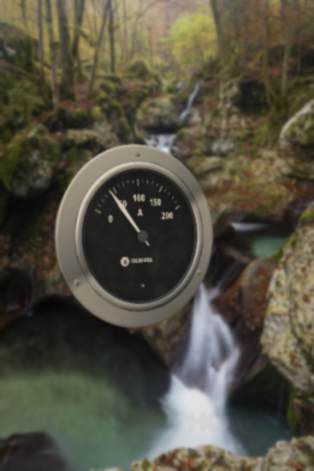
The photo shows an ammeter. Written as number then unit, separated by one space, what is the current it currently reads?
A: 40 A
